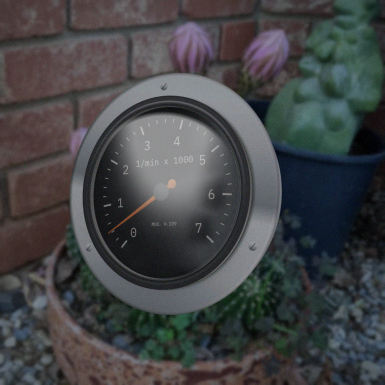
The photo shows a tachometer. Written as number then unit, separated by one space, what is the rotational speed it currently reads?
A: 400 rpm
